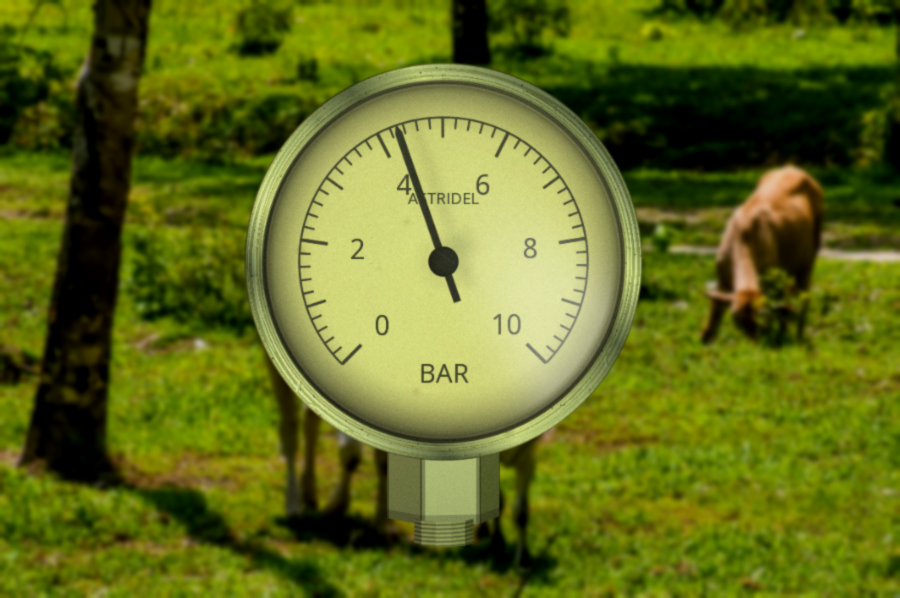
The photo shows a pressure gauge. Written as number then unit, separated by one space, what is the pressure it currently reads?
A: 4.3 bar
